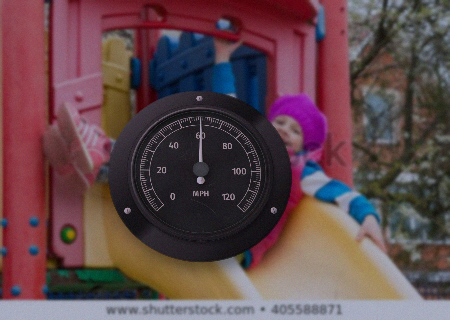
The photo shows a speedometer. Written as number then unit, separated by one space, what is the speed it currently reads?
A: 60 mph
